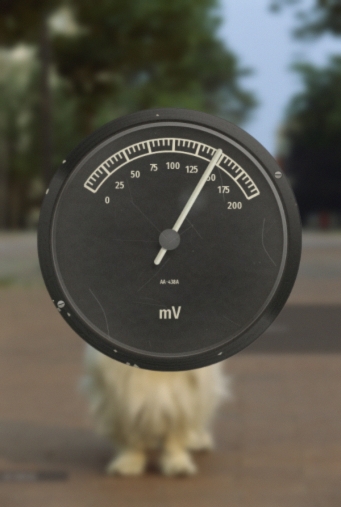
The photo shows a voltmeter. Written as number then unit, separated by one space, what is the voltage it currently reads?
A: 145 mV
